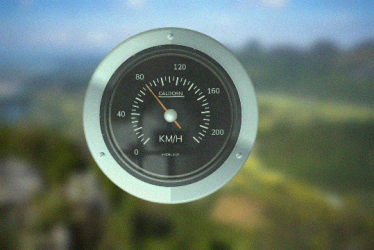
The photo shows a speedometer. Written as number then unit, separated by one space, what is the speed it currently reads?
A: 80 km/h
